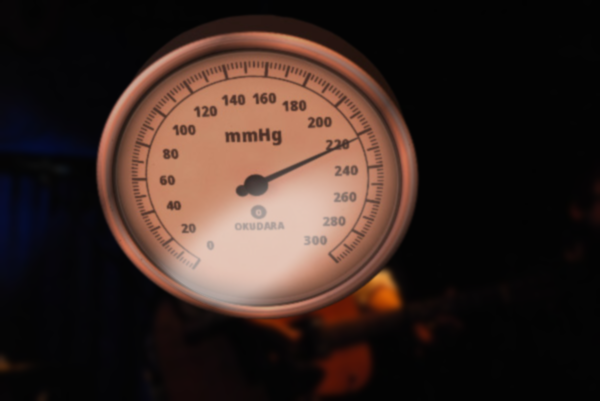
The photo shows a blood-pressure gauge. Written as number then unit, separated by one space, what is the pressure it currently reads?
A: 220 mmHg
